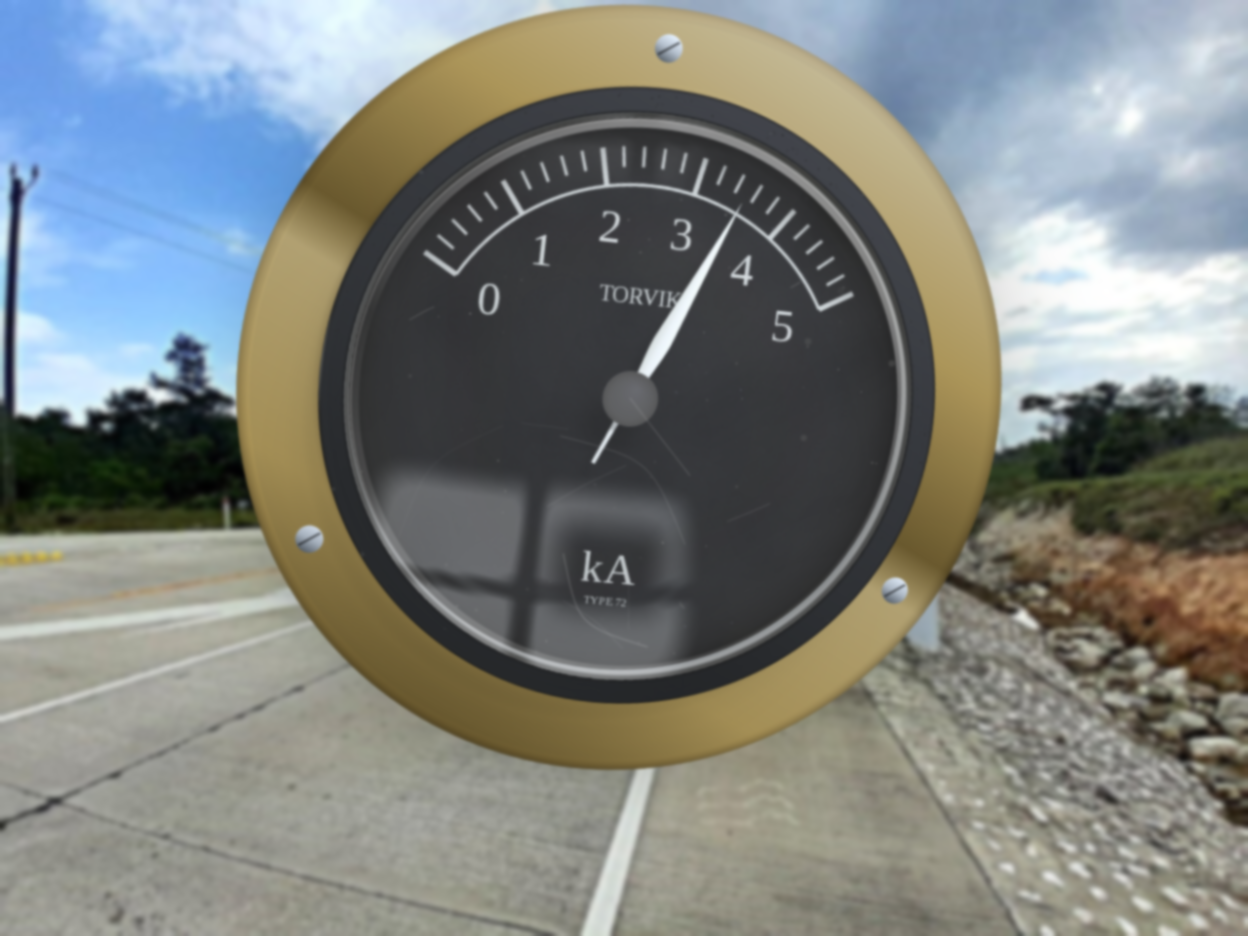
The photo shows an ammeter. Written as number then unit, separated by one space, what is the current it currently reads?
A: 3.5 kA
